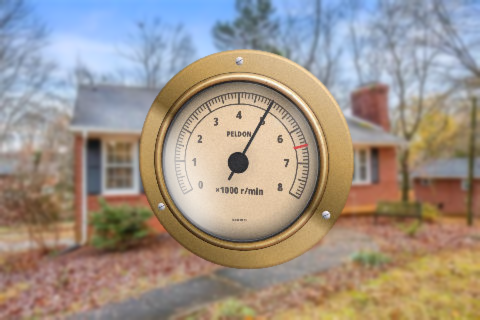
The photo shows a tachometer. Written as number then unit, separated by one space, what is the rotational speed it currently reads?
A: 5000 rpm
